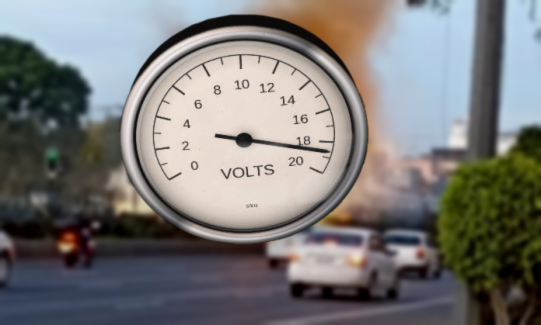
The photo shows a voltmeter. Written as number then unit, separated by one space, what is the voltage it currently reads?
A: 18.5 V
